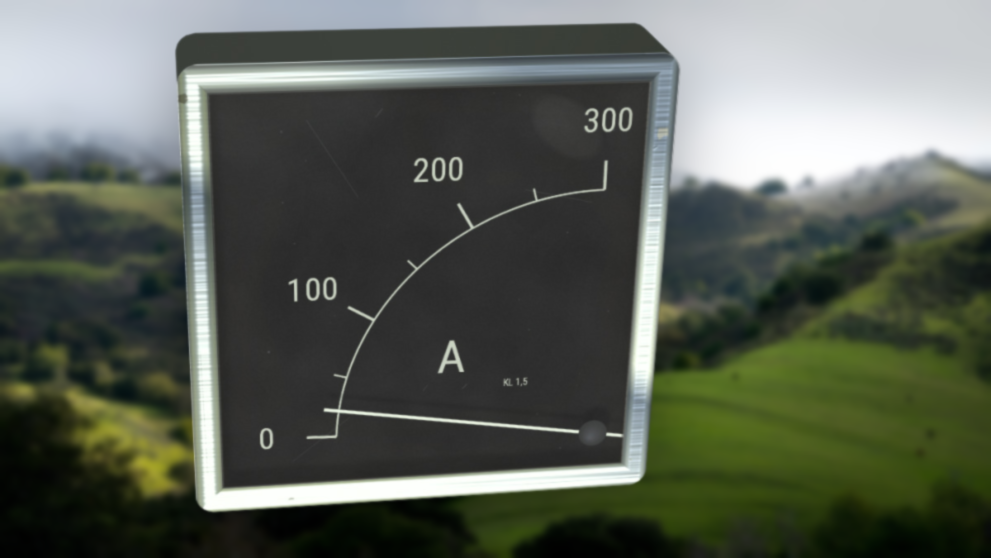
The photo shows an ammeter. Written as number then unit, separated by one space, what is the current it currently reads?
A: 25 A
